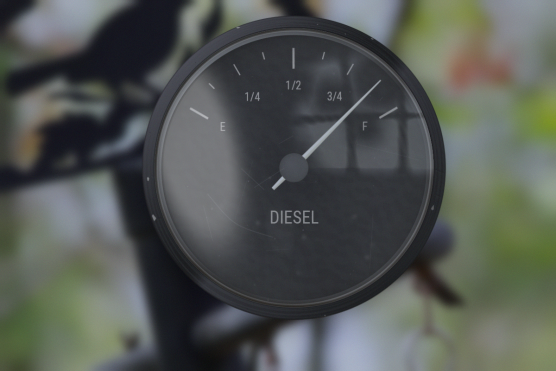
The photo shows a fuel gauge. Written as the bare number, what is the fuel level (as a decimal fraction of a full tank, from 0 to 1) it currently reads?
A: 0.875
